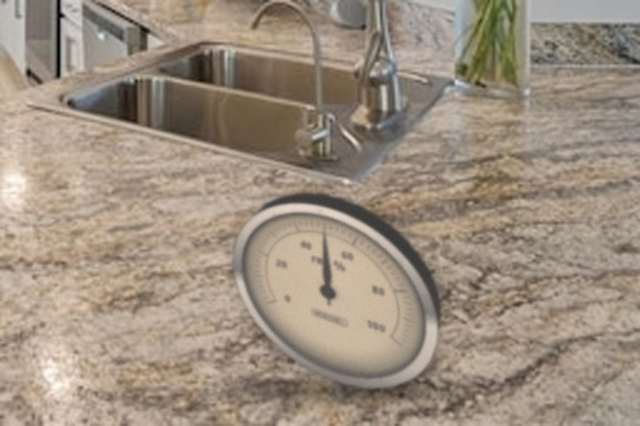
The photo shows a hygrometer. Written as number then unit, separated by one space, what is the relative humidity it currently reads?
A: 50 %
